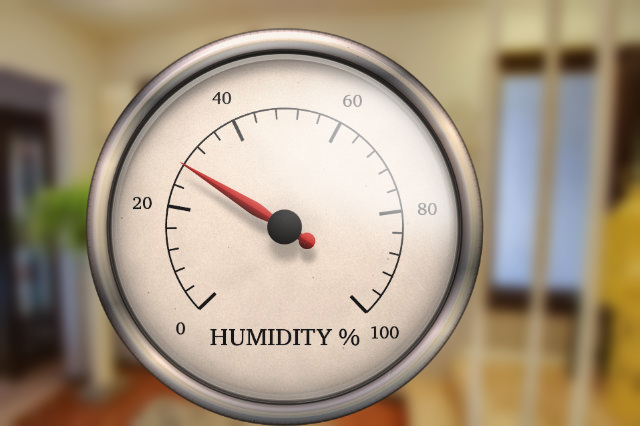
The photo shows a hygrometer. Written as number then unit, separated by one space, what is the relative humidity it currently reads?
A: 28 %
